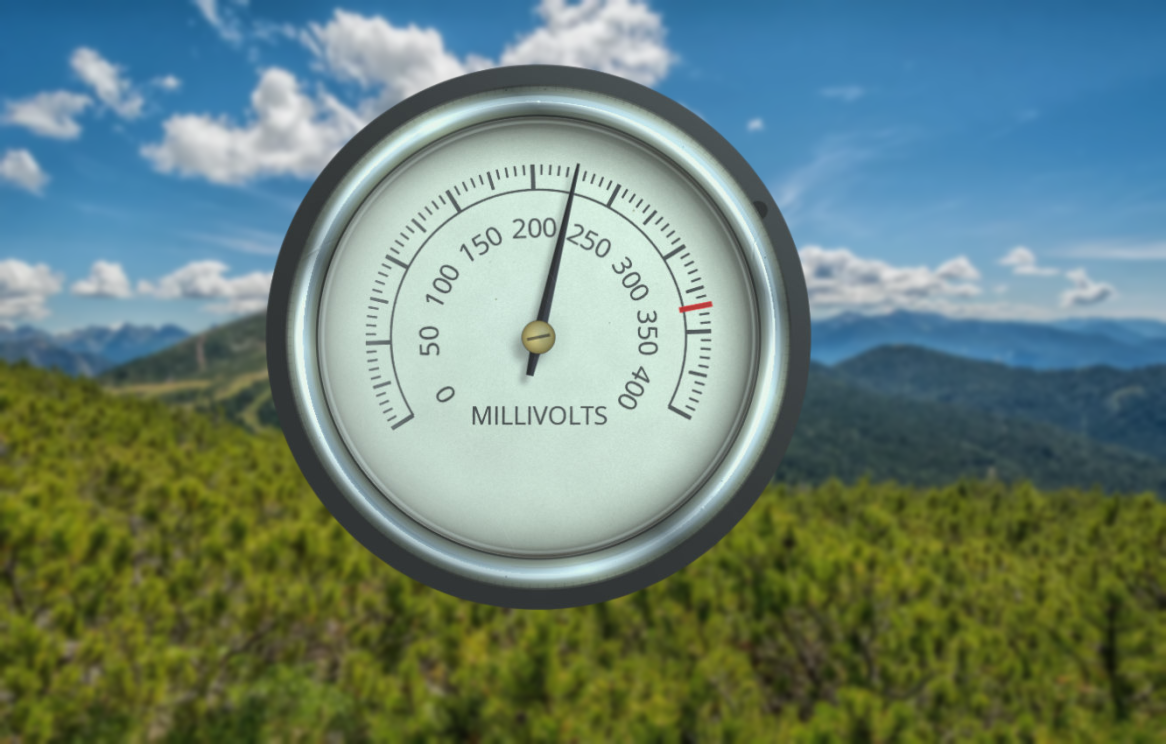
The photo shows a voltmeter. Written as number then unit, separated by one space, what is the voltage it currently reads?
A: 225 mV
